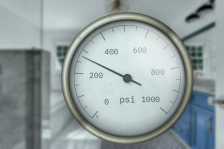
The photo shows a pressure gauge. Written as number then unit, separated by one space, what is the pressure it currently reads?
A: 275 psi
